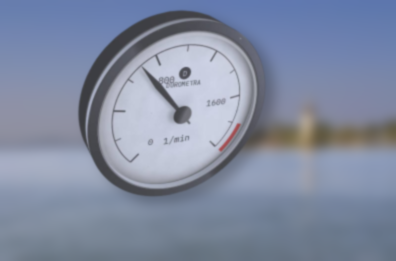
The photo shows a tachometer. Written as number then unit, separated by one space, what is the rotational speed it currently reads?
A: 700 rpm
